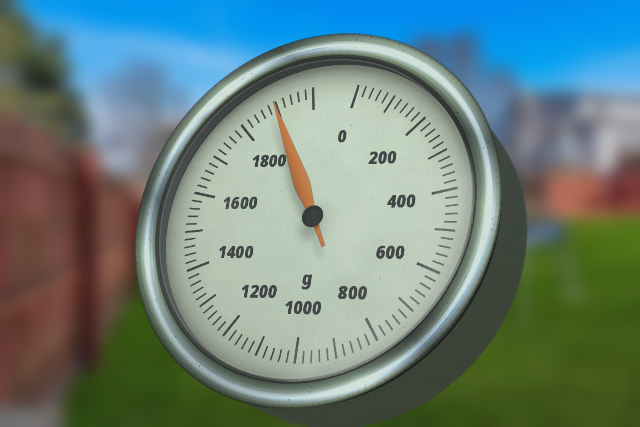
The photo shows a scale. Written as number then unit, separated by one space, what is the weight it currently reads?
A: 1900 g
